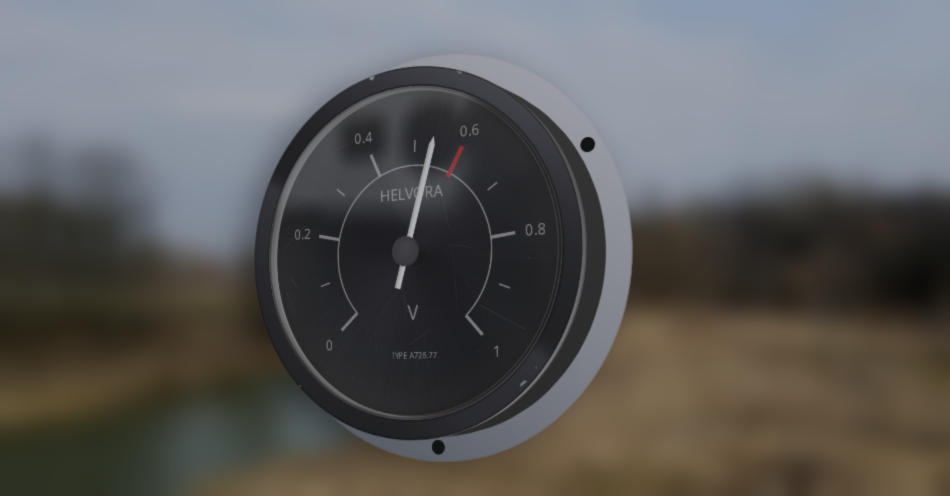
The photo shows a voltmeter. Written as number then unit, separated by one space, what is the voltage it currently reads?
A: 0.55 V
